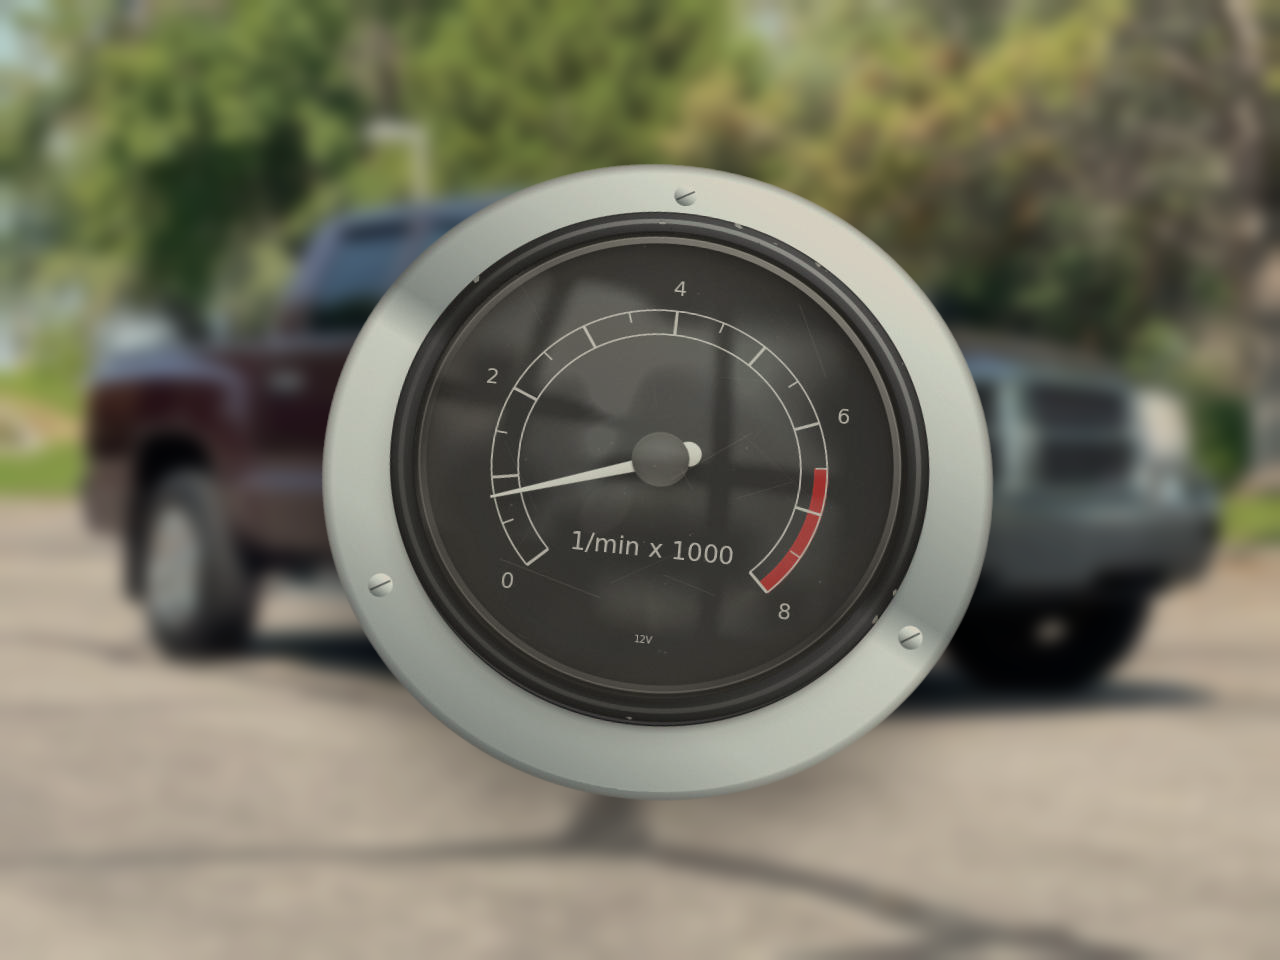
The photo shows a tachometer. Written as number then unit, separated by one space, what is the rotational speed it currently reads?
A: 750 rpm
